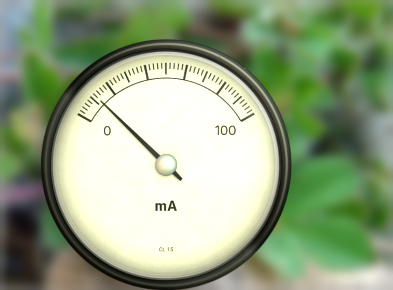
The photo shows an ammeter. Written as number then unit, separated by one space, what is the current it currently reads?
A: 12 mA
